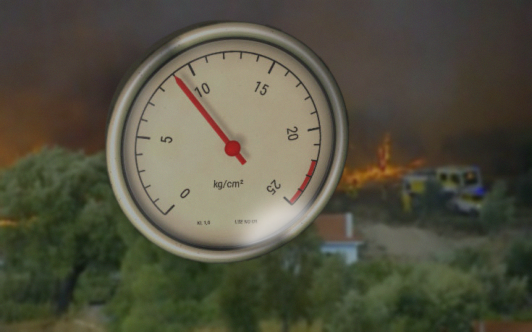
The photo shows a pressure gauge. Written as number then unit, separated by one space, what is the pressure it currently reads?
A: 9 kg/cm²
